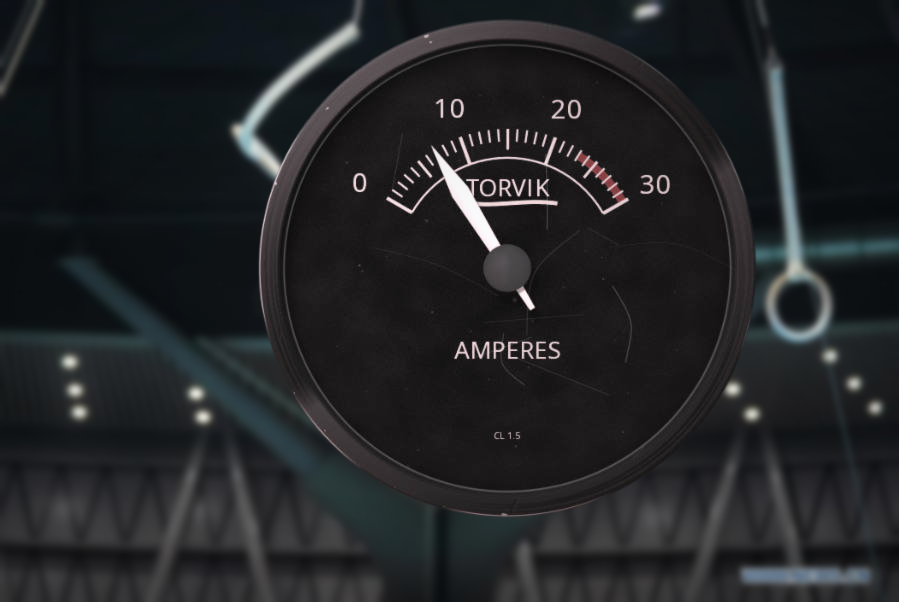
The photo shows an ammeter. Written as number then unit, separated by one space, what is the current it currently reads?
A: 7 A
